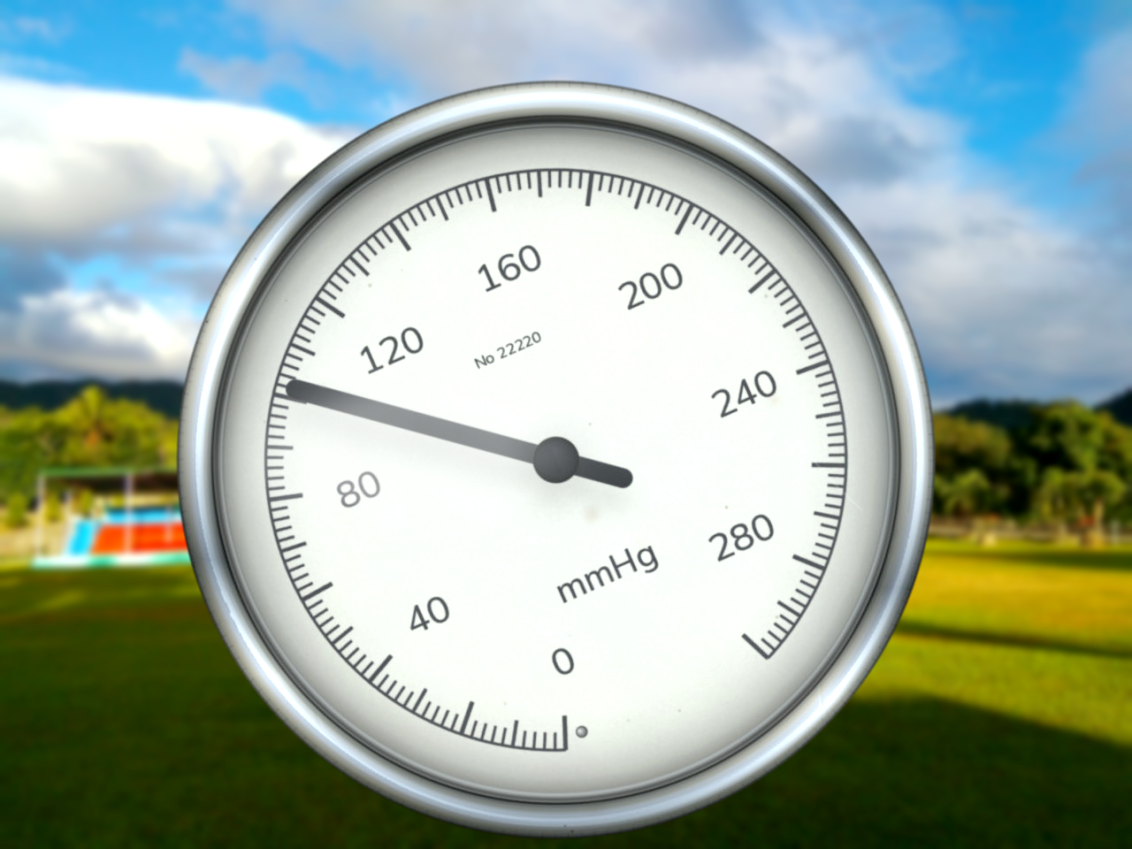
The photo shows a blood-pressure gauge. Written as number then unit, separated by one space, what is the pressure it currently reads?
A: 102 mmHg
